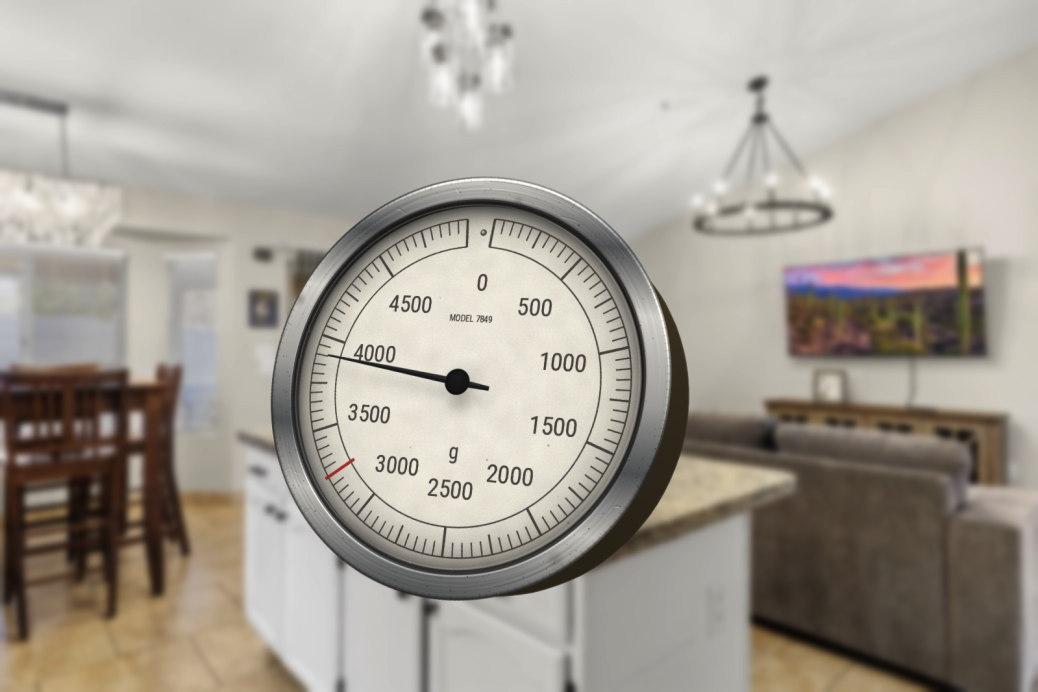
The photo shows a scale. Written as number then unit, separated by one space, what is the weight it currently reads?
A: 3900 g
